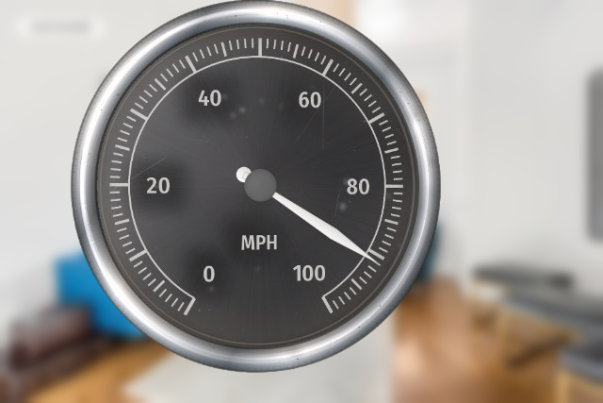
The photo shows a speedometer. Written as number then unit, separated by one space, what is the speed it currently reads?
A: 91 mph
